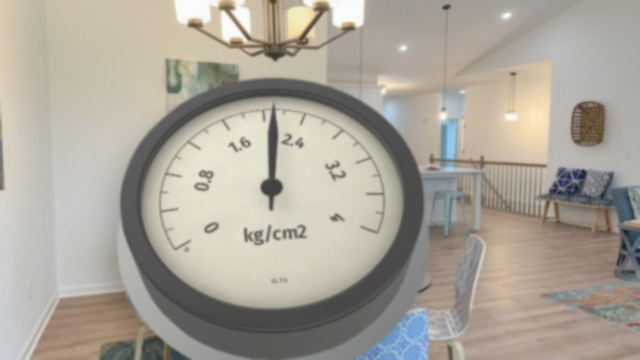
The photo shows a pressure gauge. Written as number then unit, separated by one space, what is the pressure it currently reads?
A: 2.1 kg/cm²
